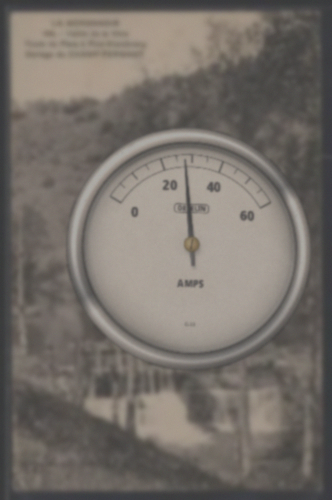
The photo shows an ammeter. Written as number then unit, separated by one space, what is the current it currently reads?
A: 27.5 A
